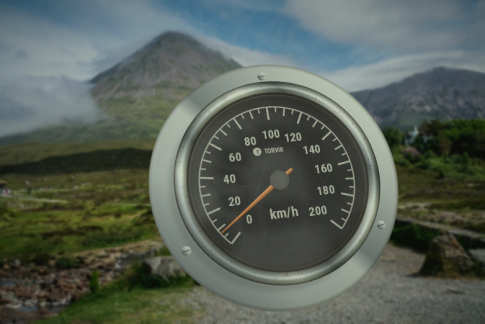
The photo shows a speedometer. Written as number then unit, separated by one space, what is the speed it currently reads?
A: 7.5 km/h
